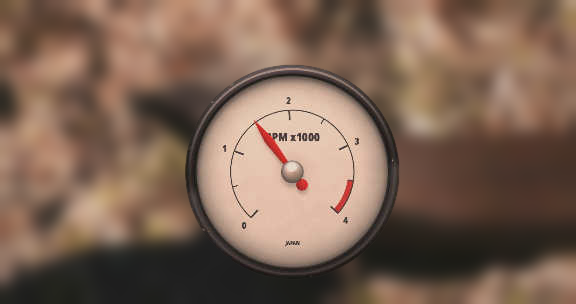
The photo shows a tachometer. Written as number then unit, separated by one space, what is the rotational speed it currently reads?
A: 1500 rpm
